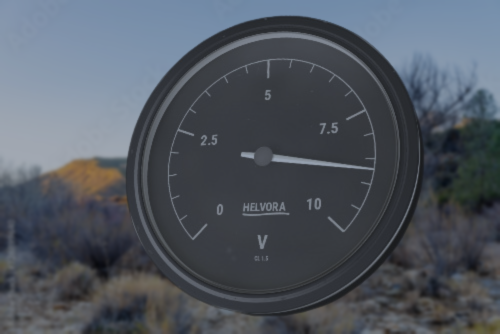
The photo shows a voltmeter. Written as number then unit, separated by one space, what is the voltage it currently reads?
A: 8.75 V
